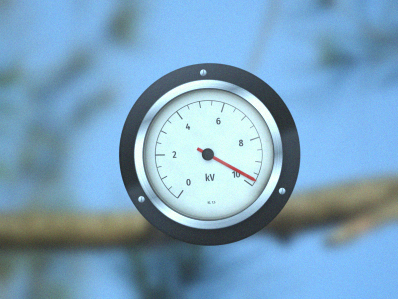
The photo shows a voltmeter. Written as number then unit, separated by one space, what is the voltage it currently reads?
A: 9.75 kV
